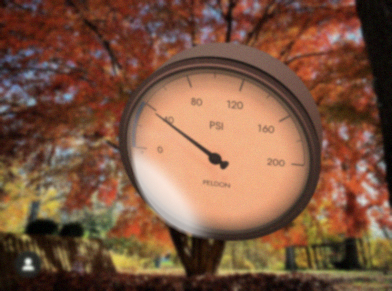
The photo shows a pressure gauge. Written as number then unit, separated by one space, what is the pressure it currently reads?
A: 40 psi
